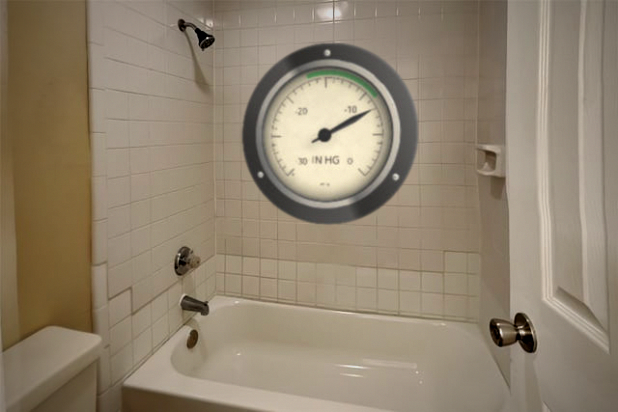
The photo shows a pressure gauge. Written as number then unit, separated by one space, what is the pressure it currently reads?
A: -8 inHg
